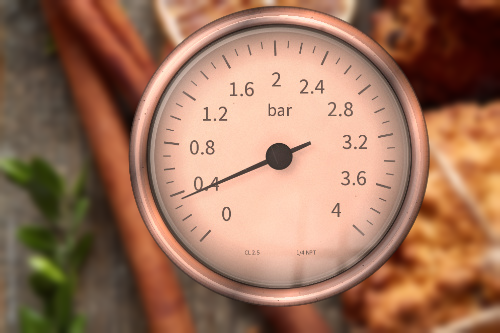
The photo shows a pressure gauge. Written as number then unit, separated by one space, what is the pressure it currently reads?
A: 0.35 bar
